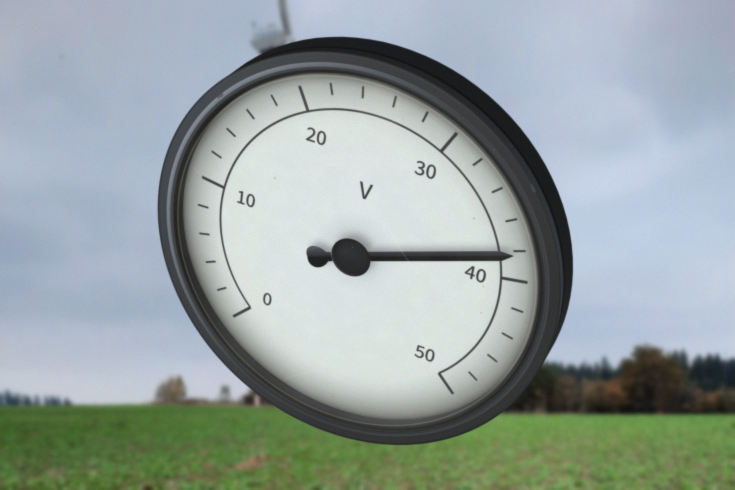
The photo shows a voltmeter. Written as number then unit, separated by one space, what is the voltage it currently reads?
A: 38 V
